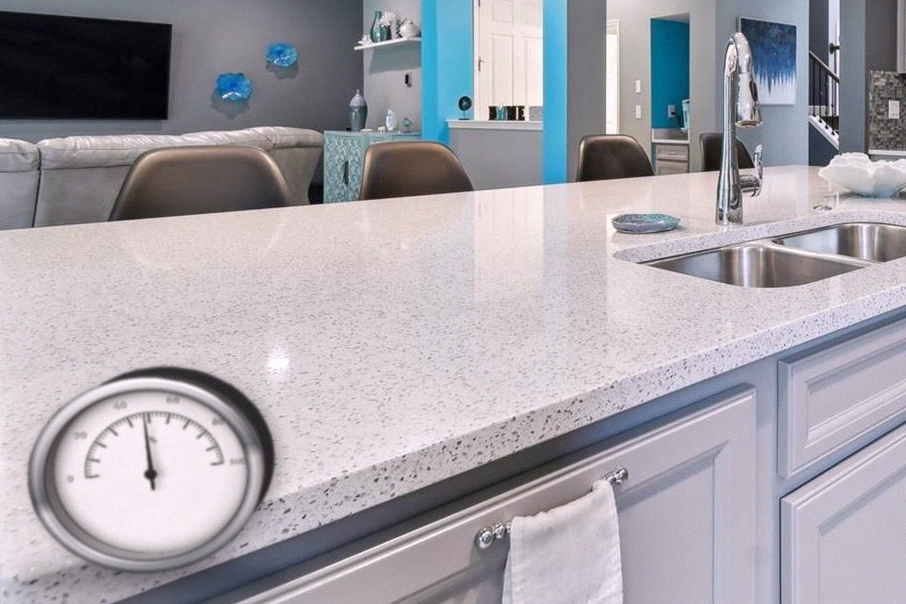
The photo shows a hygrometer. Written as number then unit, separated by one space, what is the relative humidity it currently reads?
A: 50 %
